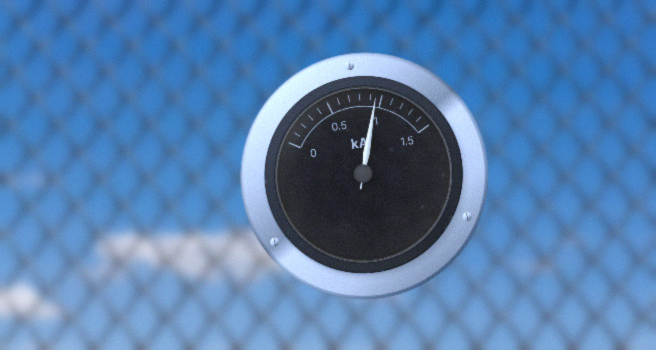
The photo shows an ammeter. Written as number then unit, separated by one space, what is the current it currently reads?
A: 0.95 kA
